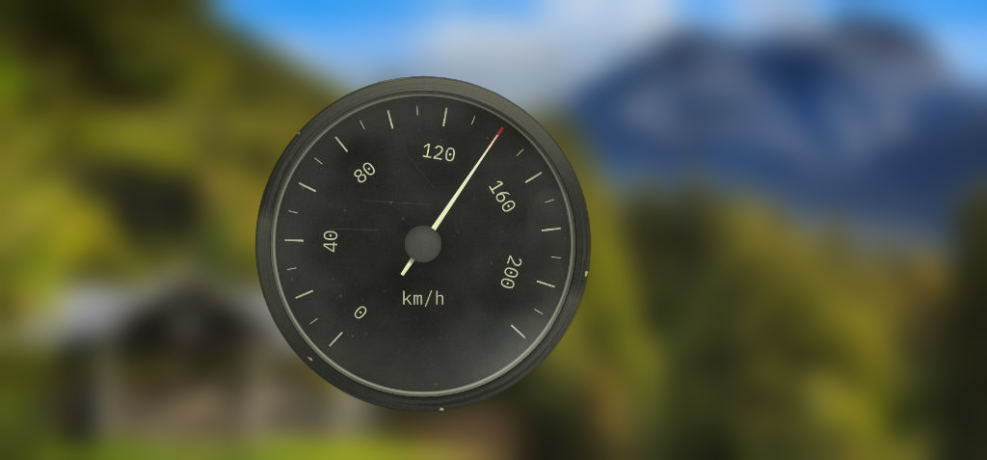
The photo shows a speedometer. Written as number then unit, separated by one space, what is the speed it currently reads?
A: 140 km/h
